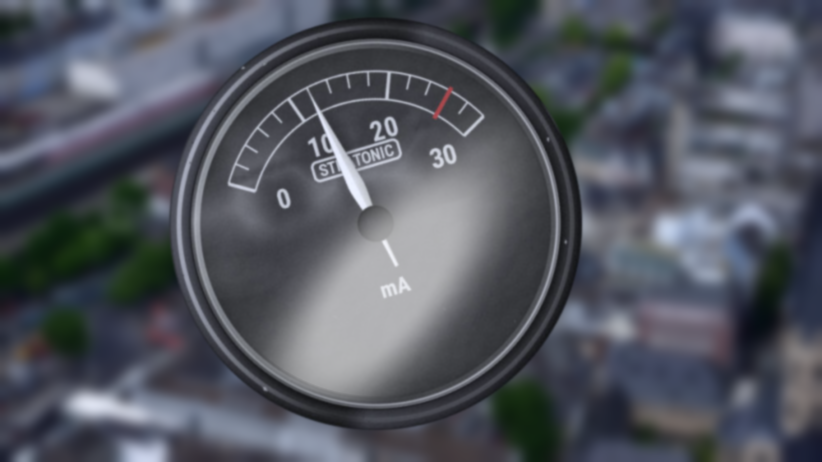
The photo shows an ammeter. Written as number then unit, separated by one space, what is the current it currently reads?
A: 12 mA
